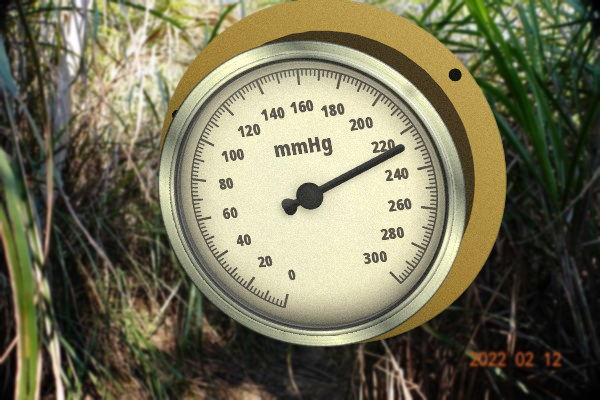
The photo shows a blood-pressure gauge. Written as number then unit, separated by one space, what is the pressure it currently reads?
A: 226 mmHg
